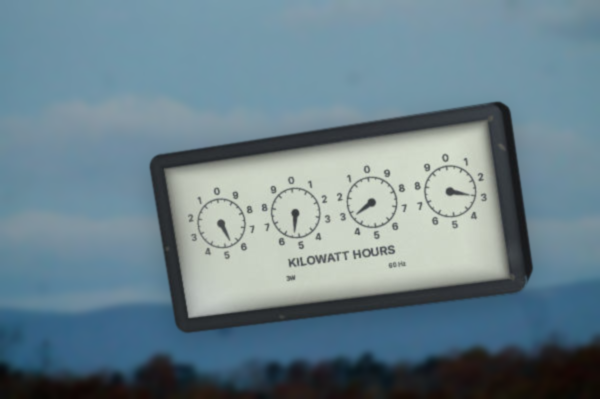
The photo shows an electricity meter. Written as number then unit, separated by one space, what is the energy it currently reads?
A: 5533 kWh
